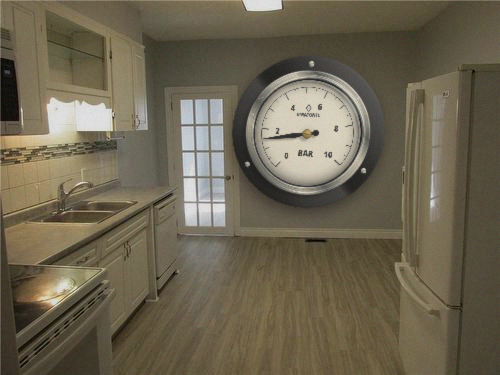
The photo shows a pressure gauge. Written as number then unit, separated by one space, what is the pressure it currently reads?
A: 1.5 bar
